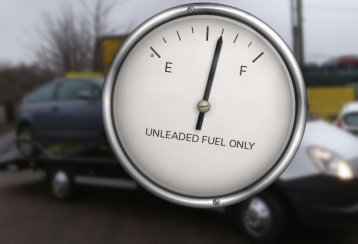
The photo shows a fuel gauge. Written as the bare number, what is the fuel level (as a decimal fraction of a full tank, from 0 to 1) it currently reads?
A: 0.625
